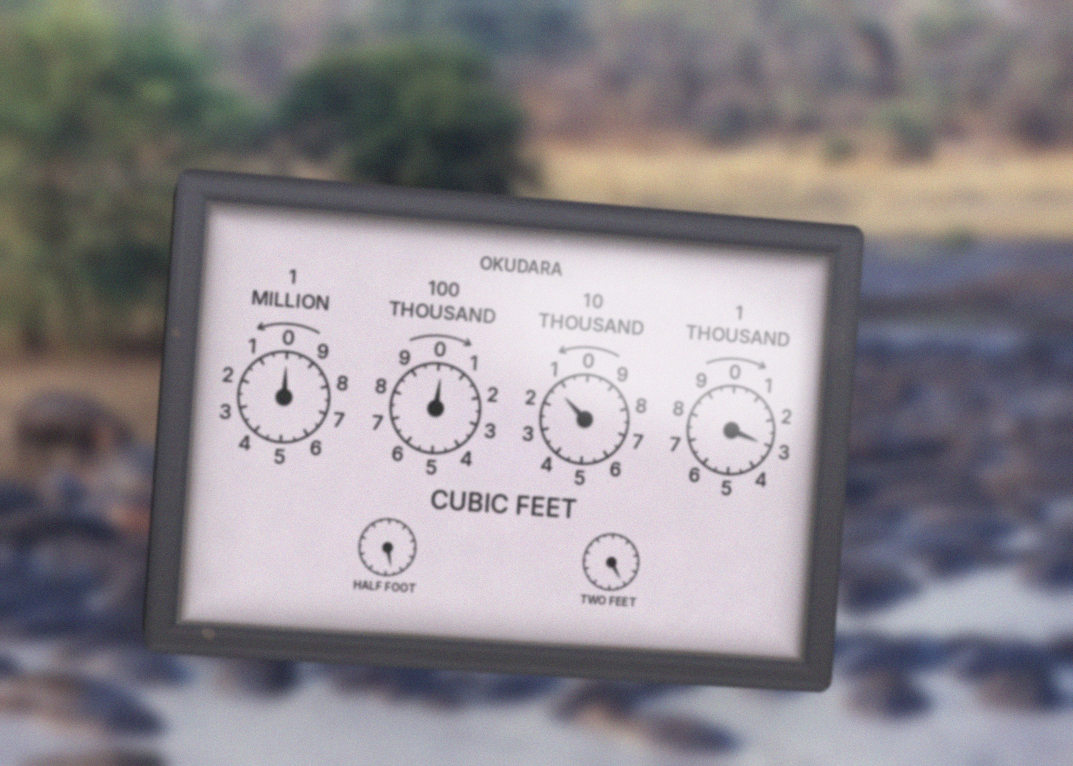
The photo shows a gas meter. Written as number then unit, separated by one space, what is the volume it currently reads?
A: 1300 ft³
